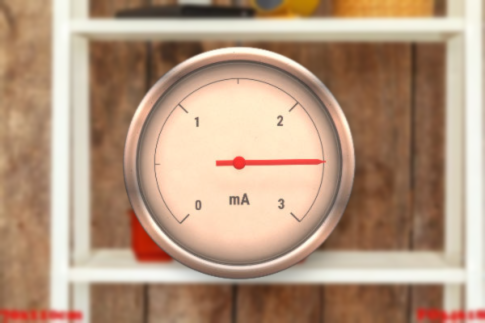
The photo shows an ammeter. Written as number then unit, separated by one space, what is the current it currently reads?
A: 2.5 mA
